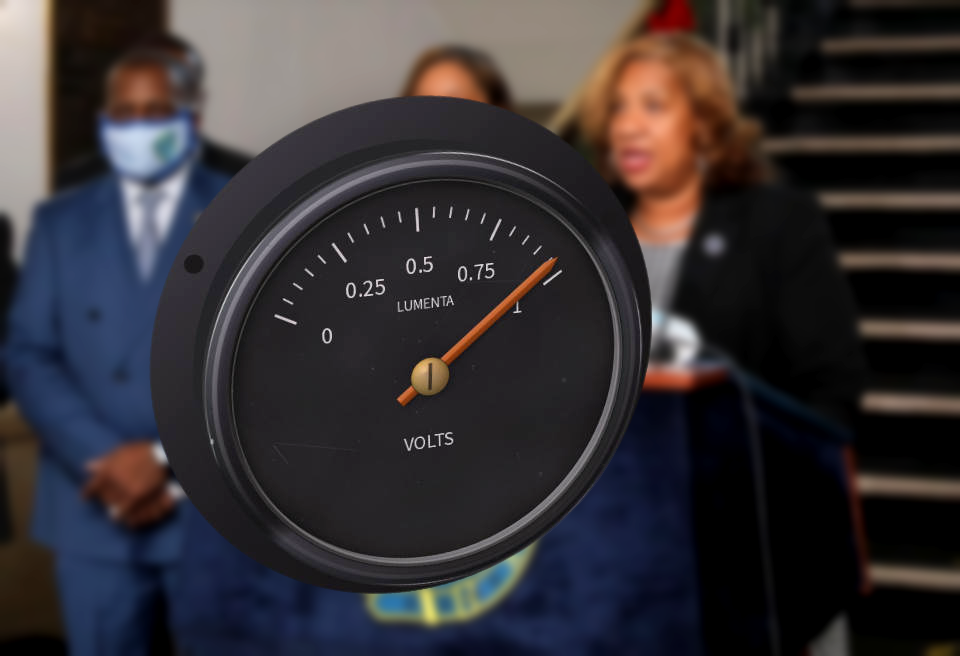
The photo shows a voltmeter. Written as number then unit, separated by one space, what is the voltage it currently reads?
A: 0.95 V
